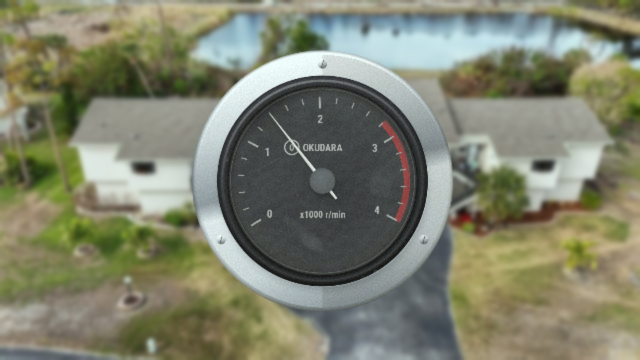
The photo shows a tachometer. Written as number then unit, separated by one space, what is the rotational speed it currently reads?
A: 1400 rpm
